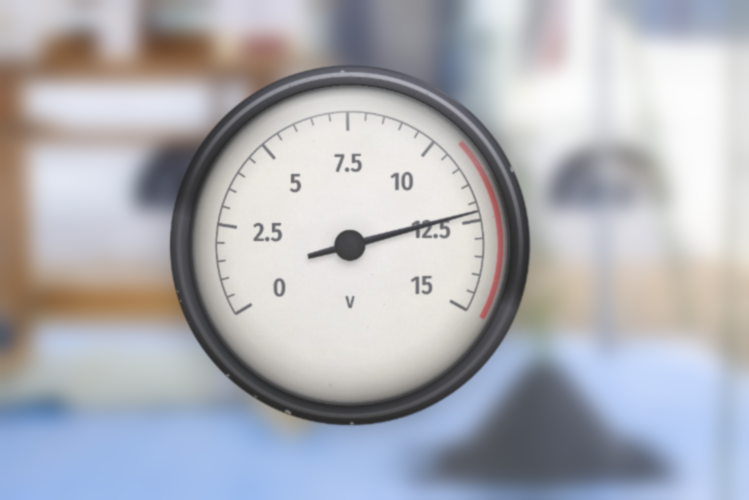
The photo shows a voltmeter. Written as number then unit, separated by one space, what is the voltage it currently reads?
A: 12.25 V
